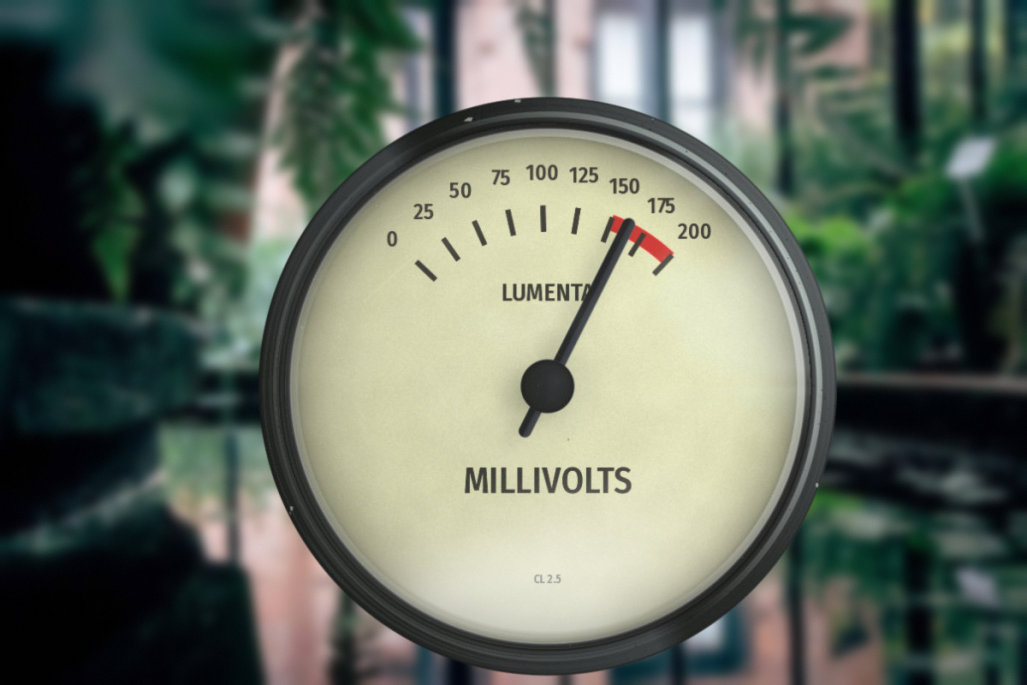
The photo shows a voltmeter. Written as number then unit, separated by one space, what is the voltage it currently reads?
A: 162.5 mV
